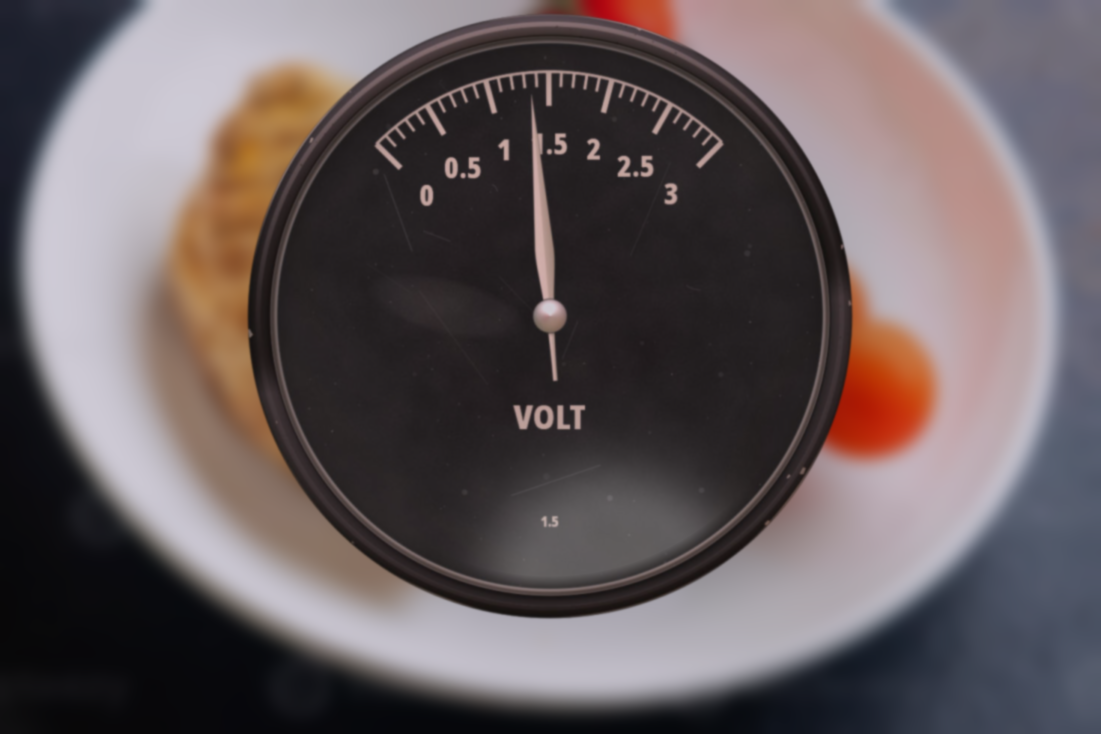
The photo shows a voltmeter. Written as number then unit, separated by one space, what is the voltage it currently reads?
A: 1.35 V
